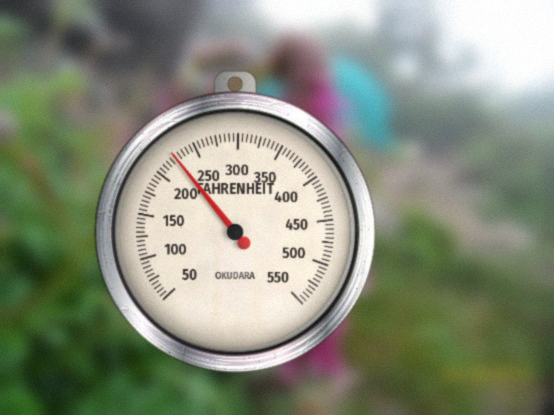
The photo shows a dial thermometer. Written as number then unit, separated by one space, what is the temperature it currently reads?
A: 225 °F
